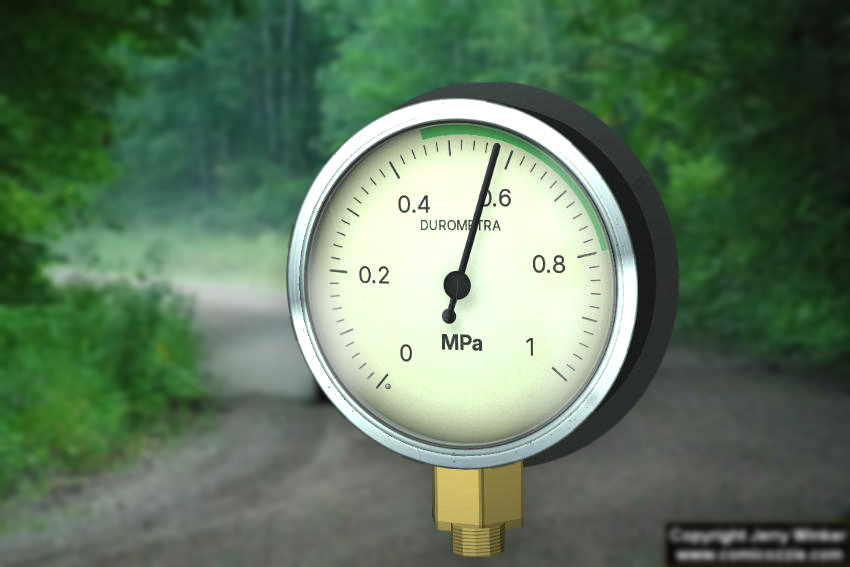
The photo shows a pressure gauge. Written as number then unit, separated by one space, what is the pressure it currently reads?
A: 0.58 MPa
